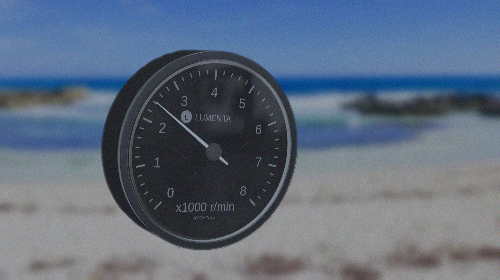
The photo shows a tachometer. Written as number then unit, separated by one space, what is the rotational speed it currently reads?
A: 2400 rpm
